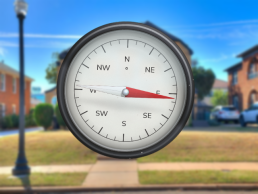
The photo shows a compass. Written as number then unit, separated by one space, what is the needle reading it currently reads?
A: 95 °
